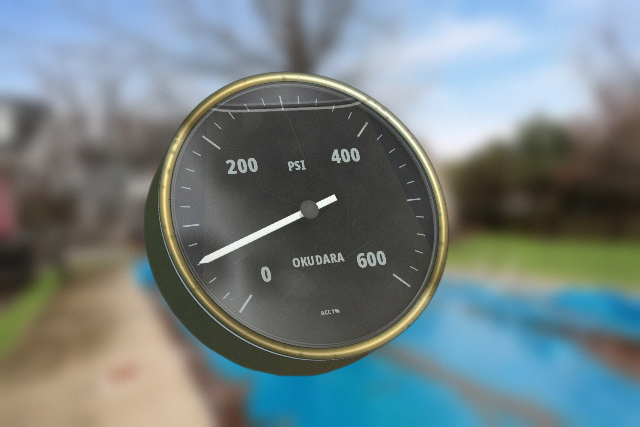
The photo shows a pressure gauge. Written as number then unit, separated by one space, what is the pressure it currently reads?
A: 60 psi
